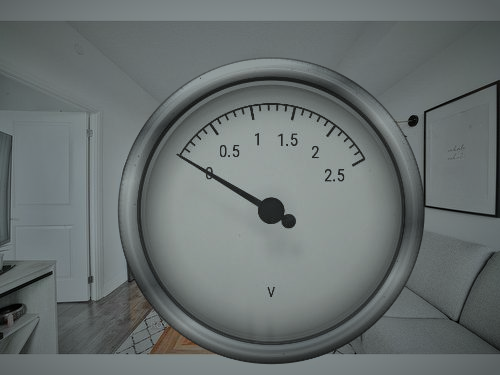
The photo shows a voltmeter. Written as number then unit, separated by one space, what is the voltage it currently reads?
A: 0 V
